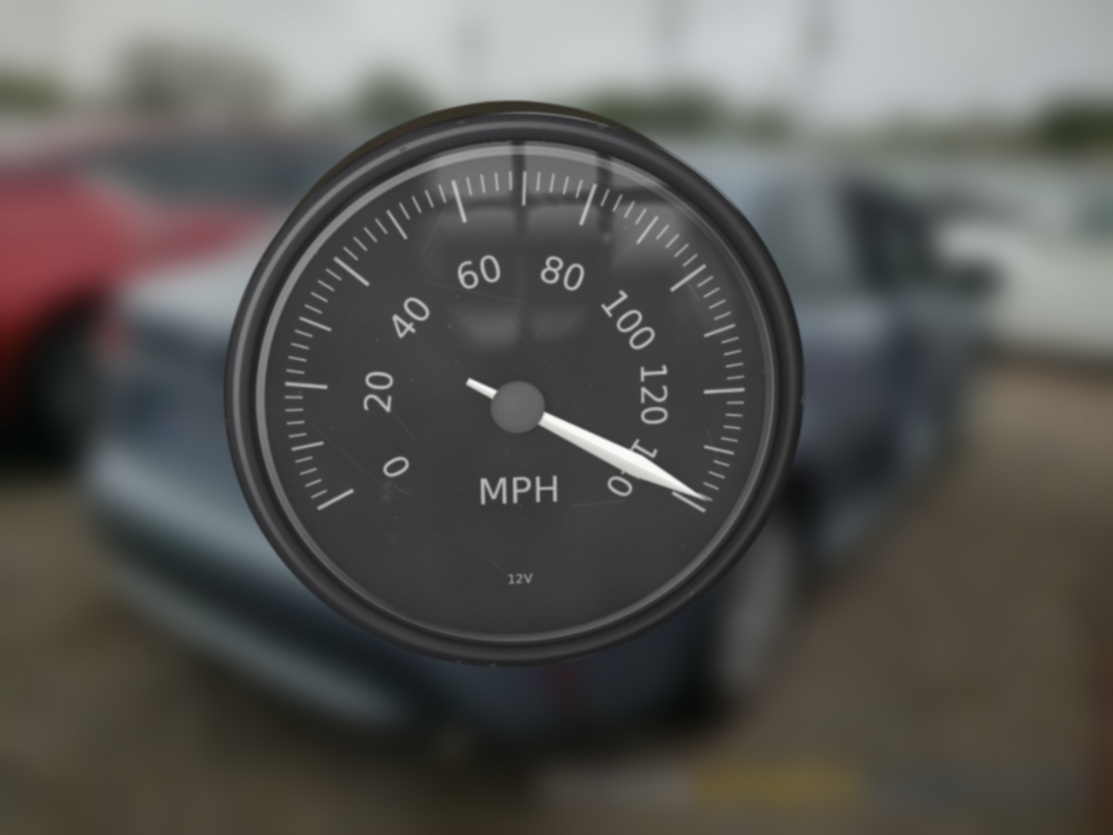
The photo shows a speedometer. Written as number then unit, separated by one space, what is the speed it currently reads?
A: 138 mph
